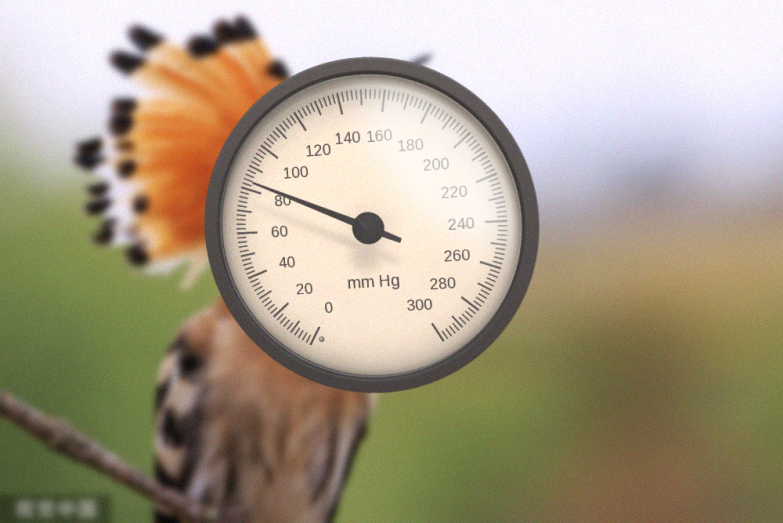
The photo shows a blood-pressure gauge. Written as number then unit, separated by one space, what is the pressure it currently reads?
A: 84 mmHg
